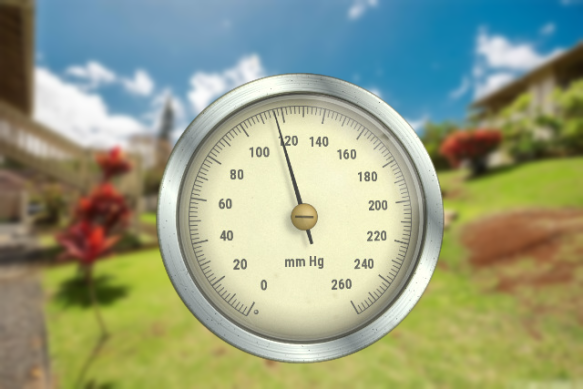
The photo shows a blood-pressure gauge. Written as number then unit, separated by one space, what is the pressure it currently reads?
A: 116 mmHg
